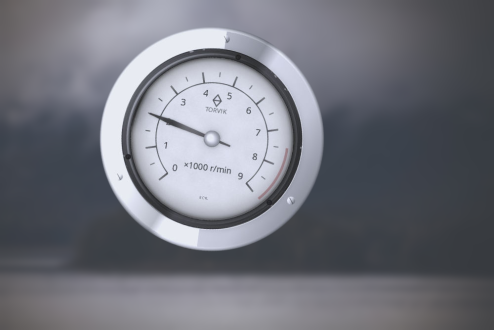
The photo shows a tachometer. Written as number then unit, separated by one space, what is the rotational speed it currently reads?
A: 2000 rpm
